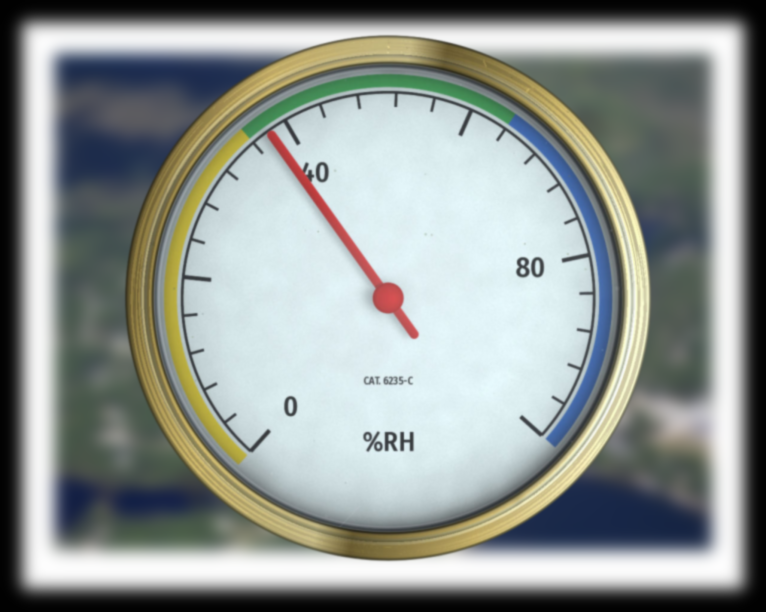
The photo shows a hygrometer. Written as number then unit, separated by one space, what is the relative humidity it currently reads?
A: 38 %
